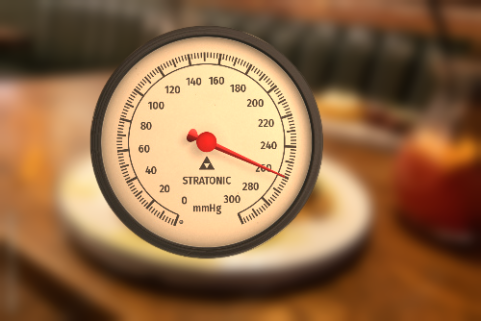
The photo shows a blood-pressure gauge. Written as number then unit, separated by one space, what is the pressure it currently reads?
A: 260 mmHg
